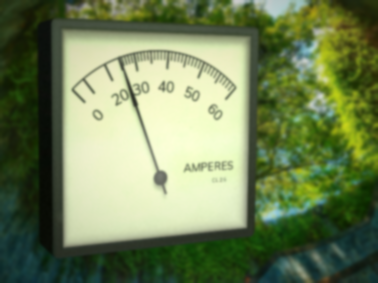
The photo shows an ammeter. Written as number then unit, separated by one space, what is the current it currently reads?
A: 25 A
